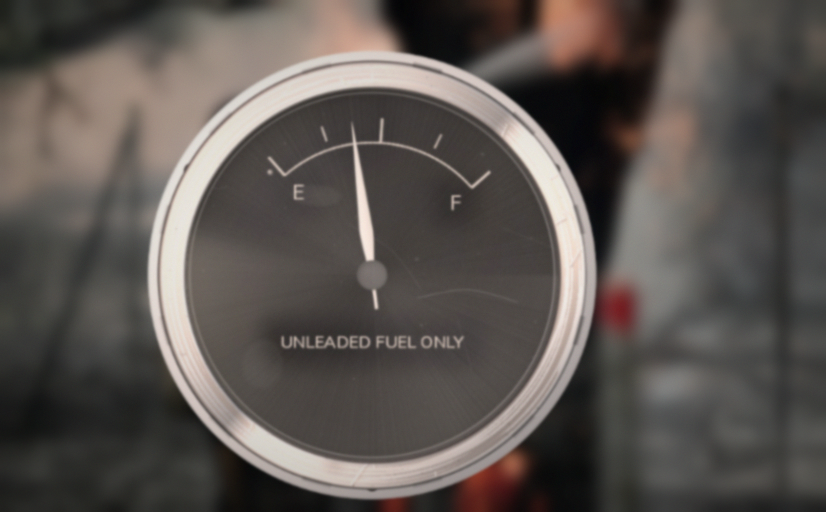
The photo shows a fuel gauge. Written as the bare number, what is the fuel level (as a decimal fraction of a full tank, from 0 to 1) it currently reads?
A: 0.375
